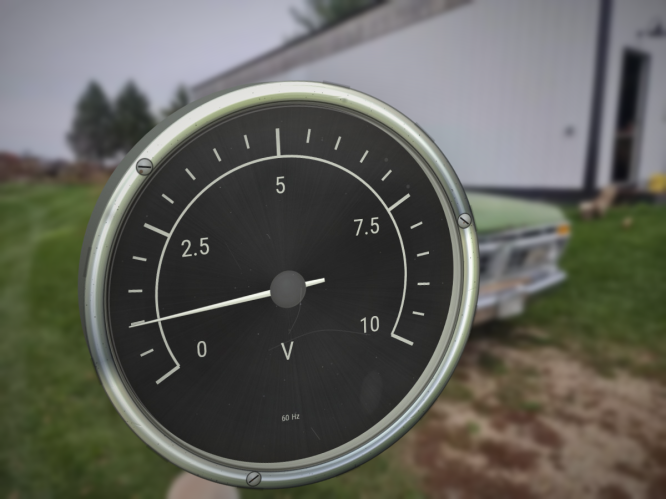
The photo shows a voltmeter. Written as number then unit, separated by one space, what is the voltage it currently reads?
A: 1 V
